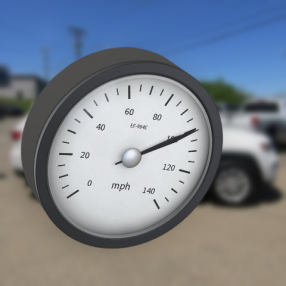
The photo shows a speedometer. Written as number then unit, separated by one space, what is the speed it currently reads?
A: 100 mph
